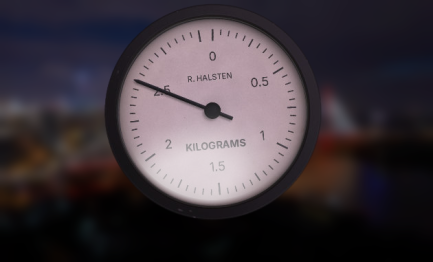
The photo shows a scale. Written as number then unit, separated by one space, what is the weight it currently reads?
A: 2.5 kg
